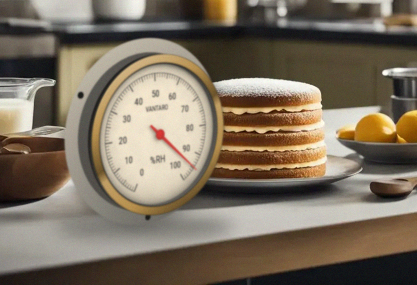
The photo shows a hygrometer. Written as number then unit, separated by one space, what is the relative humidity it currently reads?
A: 95 %
